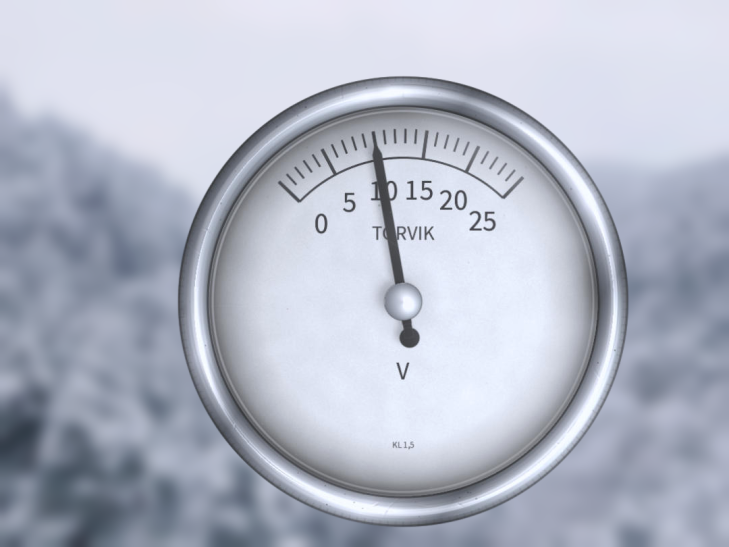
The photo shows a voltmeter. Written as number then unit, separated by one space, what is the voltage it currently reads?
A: 10 V
